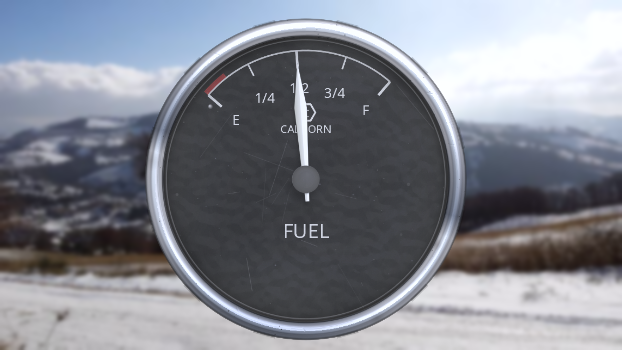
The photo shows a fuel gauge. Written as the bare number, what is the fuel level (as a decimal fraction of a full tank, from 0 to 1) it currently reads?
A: 0.5
